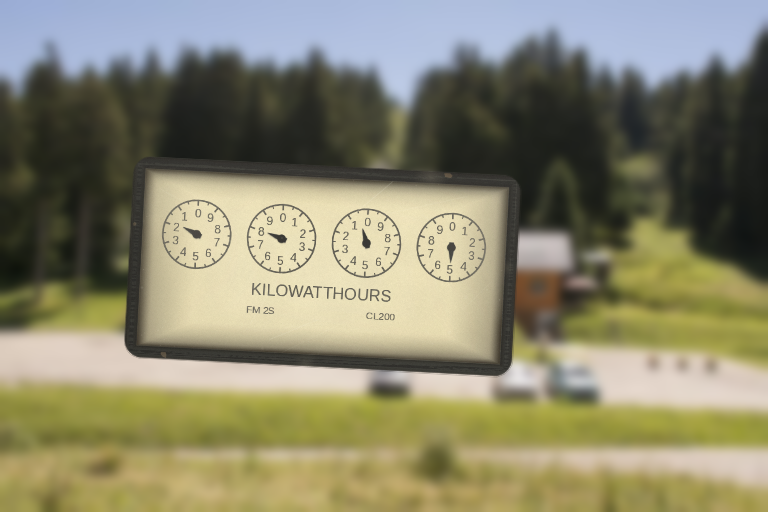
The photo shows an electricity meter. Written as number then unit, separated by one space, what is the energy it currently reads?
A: 1805 kWh
